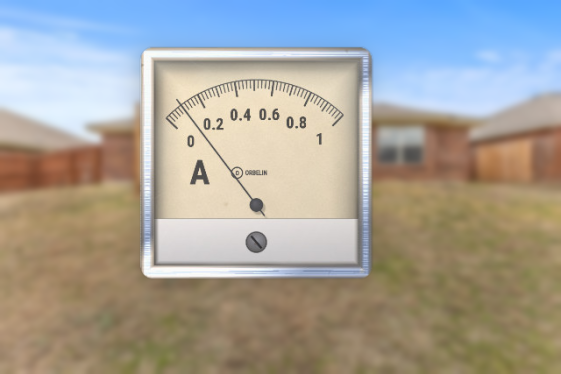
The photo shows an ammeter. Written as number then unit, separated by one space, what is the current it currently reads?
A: 0.1 A
